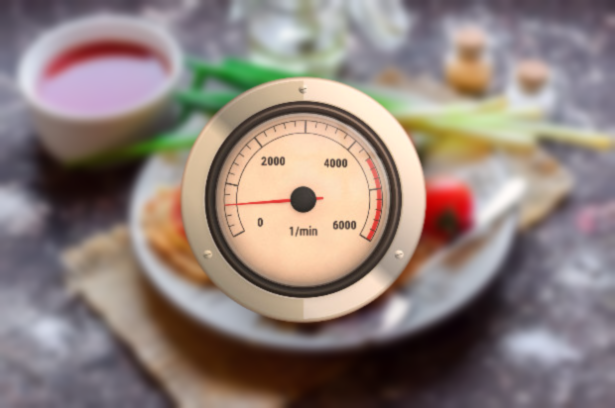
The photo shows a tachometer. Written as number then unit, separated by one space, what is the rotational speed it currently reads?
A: 600 rpm
